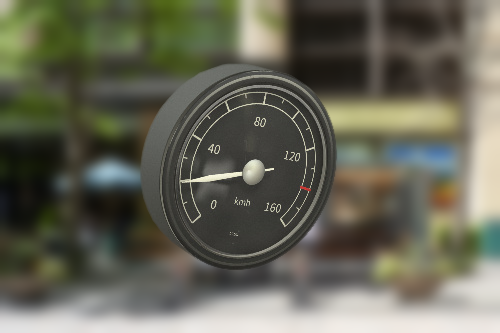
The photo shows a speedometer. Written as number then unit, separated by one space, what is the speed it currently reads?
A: 20 km/h
